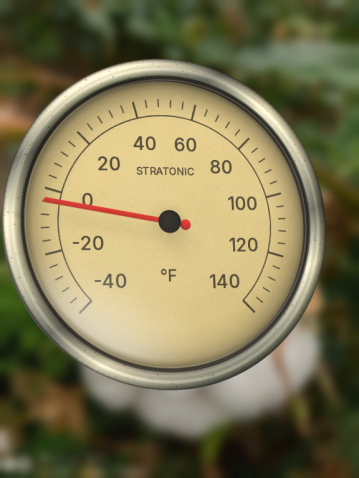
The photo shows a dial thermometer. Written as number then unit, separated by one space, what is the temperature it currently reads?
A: -4 °F
